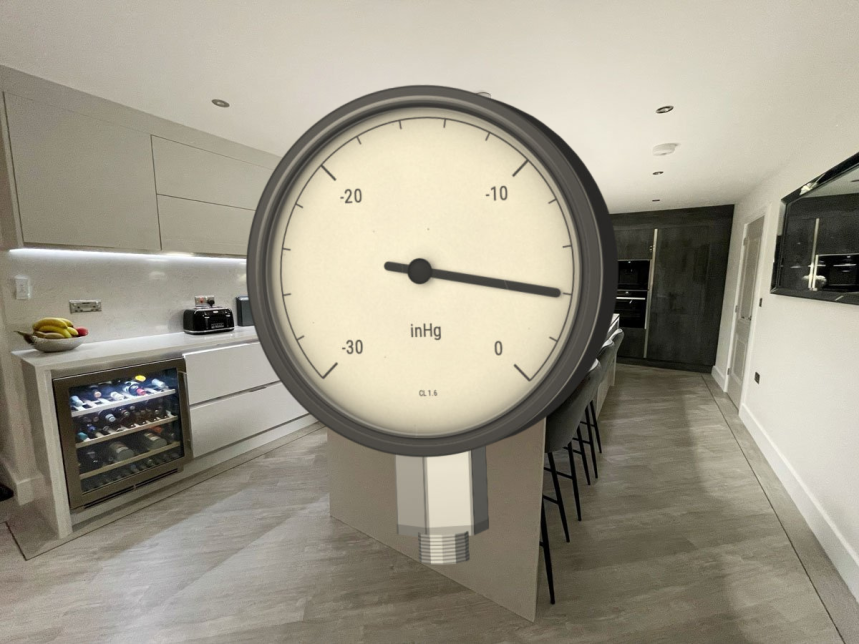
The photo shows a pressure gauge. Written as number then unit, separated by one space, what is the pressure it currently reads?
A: -4 inHg
